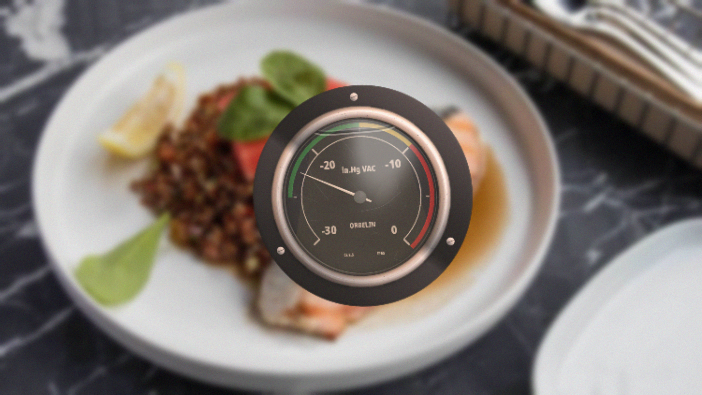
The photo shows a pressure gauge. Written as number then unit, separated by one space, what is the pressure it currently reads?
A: -22.5 inHg
